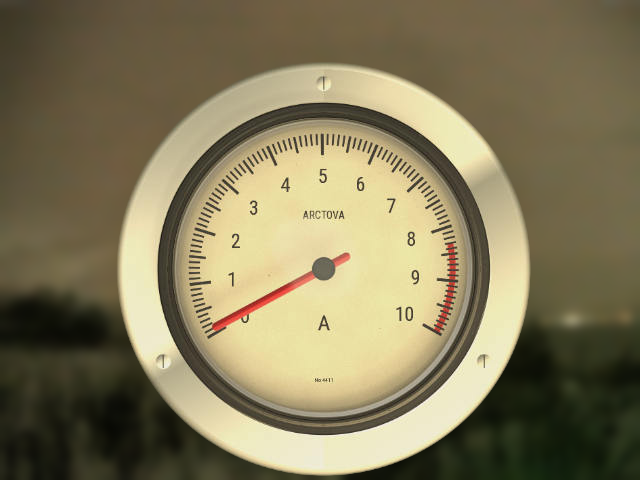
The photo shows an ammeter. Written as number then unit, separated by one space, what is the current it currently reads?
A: 0.1 A
